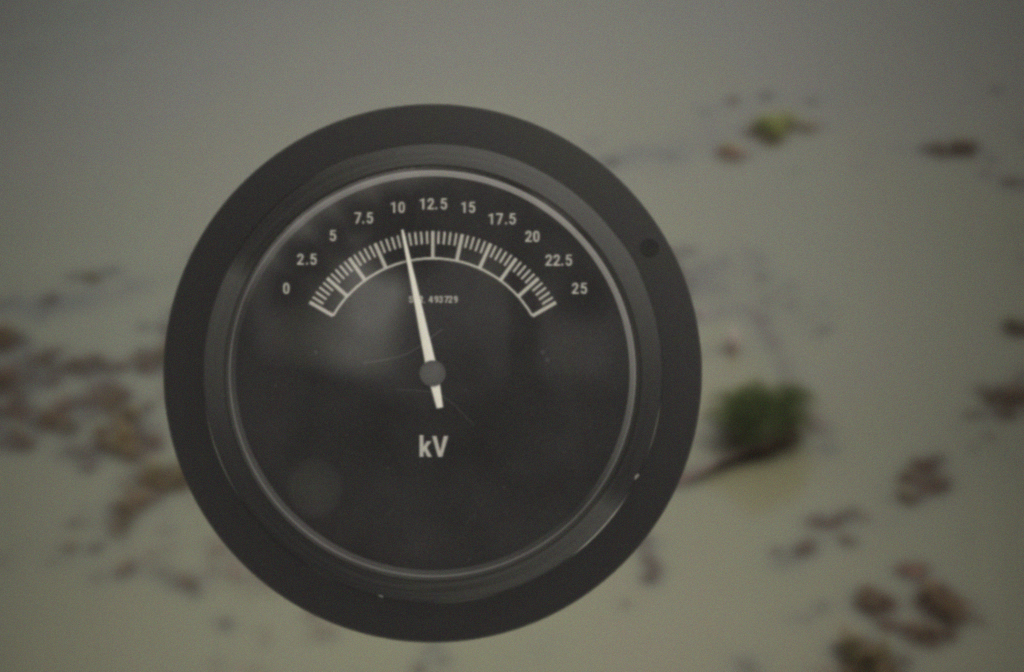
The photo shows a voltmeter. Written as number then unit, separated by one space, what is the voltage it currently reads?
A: 10 kV
